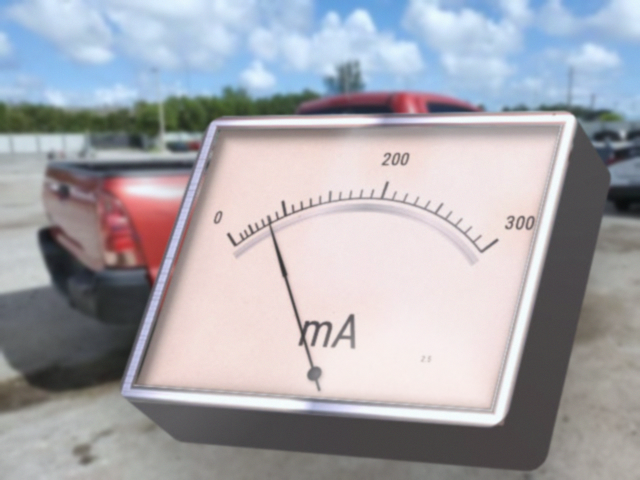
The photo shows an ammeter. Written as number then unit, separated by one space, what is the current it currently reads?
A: 80 mA
